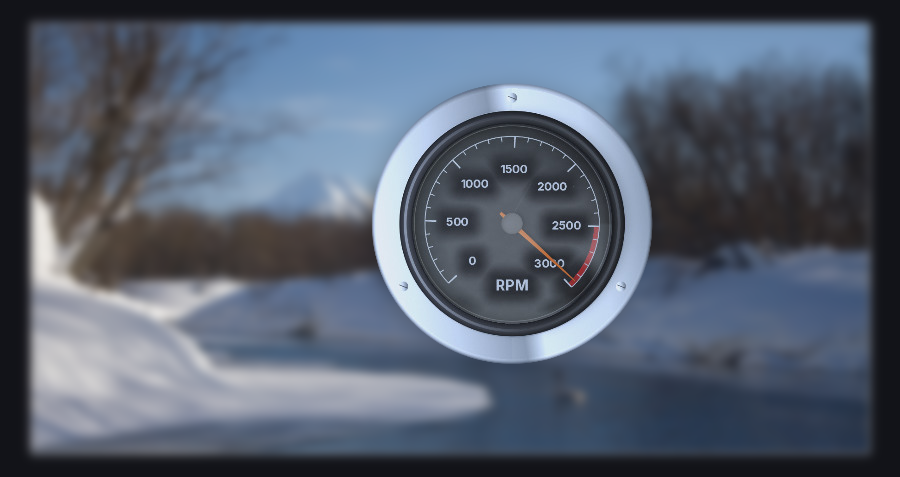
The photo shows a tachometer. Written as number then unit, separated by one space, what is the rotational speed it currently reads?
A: 2950 rpm
